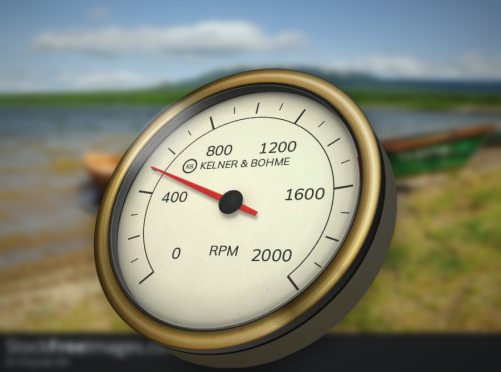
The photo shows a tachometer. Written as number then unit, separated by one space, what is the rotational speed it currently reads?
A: 500 rpm
